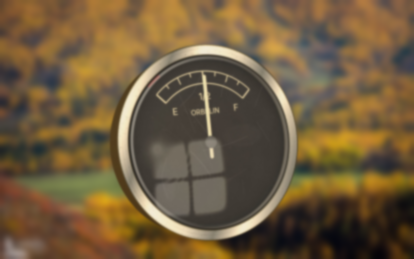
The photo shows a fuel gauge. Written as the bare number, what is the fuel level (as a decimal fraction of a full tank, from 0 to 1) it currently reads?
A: 0.5
